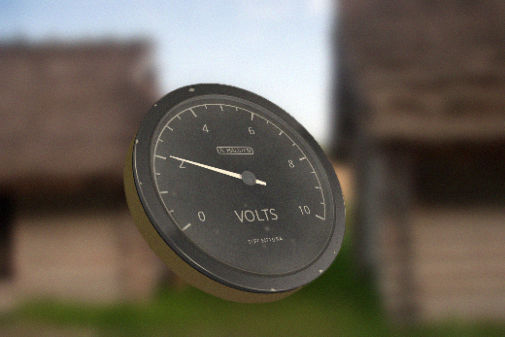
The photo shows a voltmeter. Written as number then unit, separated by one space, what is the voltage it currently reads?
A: 2 V
